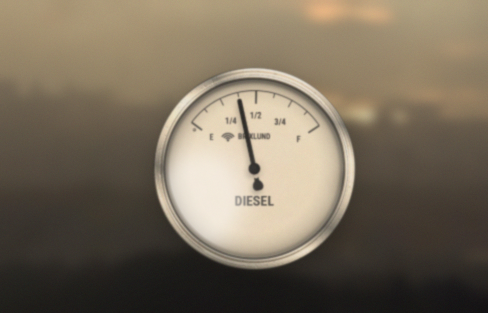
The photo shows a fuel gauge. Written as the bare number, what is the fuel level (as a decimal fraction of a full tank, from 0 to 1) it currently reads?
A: 0.375
